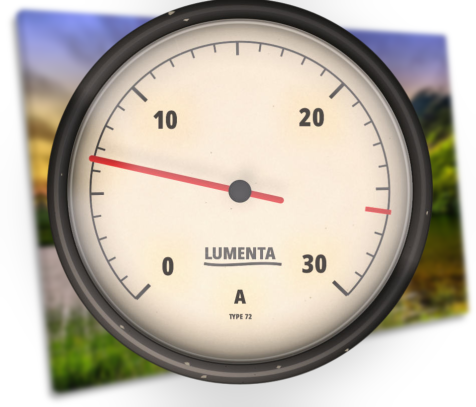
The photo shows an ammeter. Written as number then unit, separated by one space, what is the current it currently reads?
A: 6.5 A
